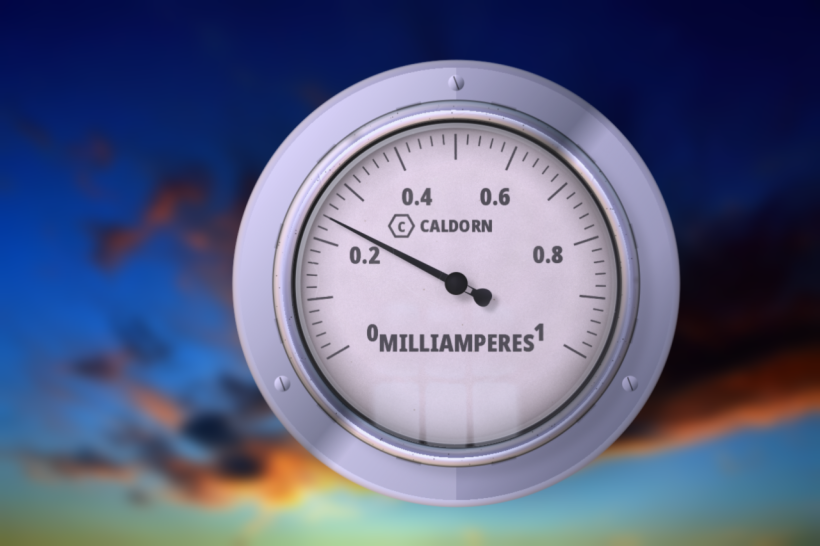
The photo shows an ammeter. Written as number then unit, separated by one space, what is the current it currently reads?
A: 0.24 mA
